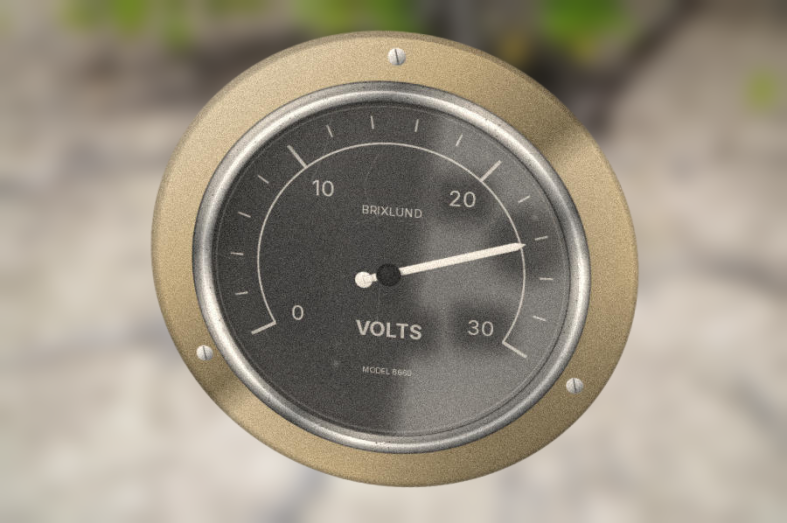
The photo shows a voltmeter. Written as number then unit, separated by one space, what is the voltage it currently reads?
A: 24 V
